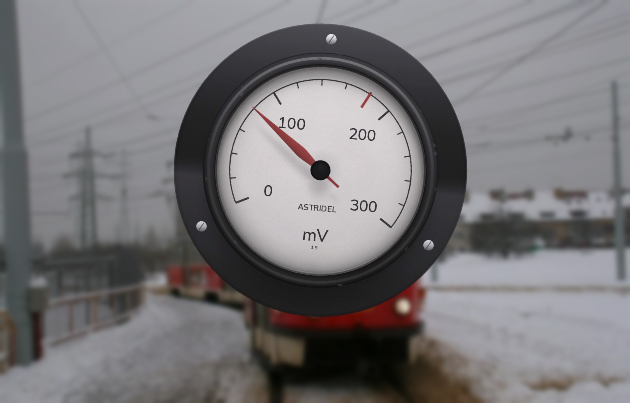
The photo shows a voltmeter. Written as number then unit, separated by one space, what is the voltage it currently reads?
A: 80 mV
